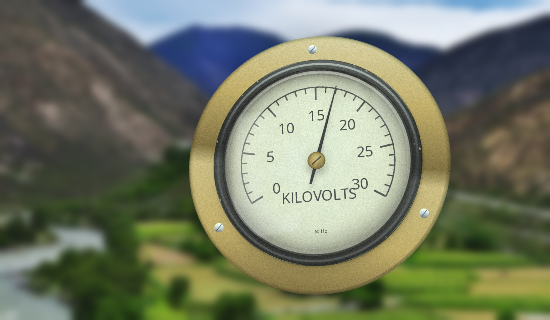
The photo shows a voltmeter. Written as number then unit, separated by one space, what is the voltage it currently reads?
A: 17 kV
